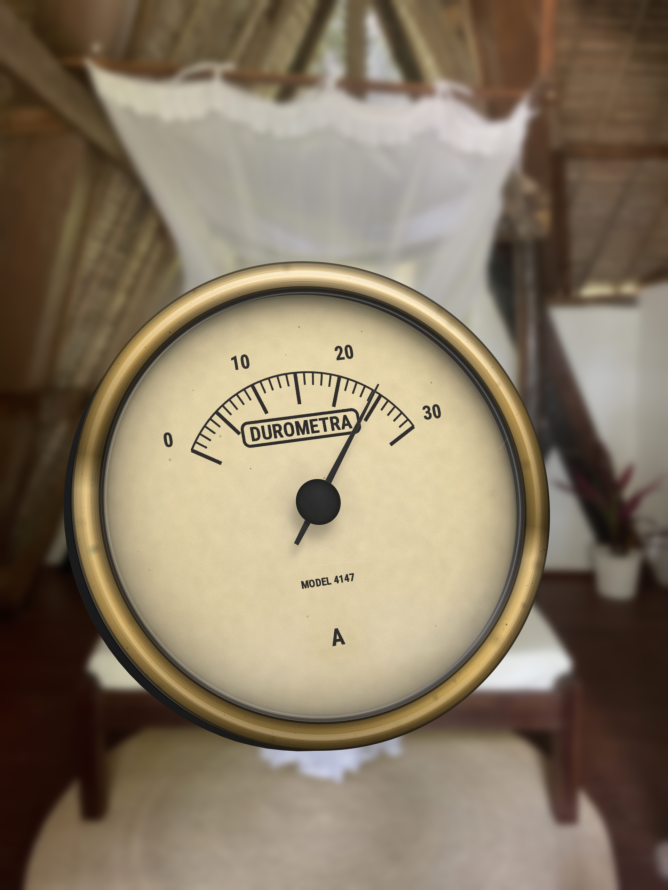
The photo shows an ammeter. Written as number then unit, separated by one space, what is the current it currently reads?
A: 24 A
